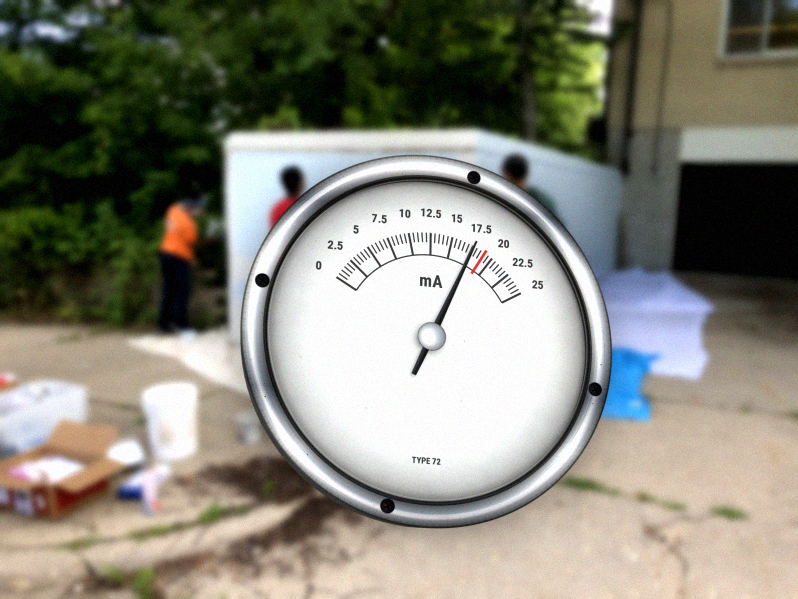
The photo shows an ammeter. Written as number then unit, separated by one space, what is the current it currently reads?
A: 17.5 mA
